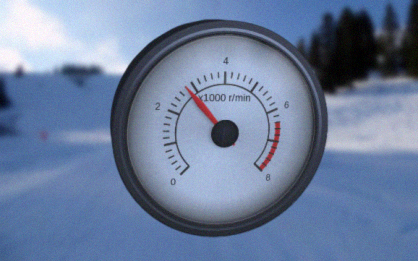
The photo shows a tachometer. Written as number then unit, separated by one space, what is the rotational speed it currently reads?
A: 2800 rpm
